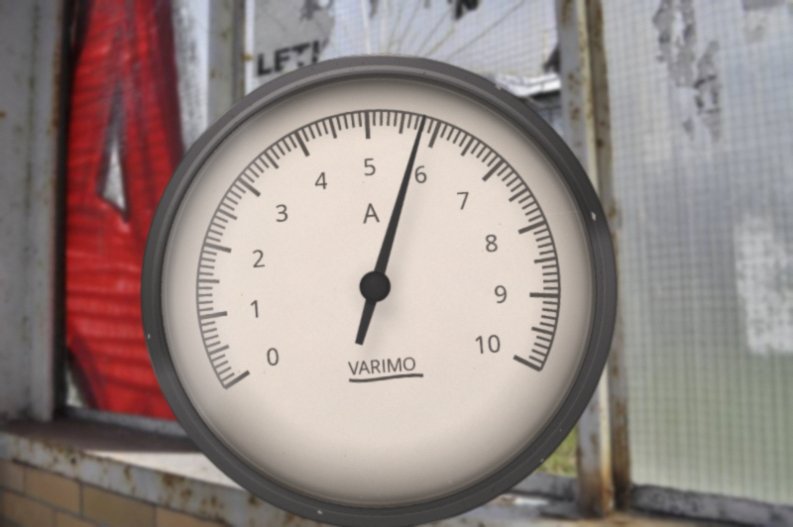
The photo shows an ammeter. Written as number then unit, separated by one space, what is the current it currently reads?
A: 5.8 A
